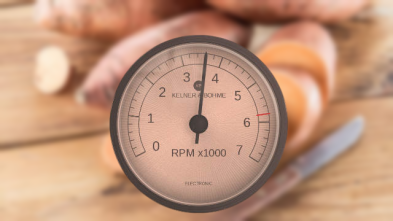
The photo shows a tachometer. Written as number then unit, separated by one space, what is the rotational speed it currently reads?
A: 3600 rpm
